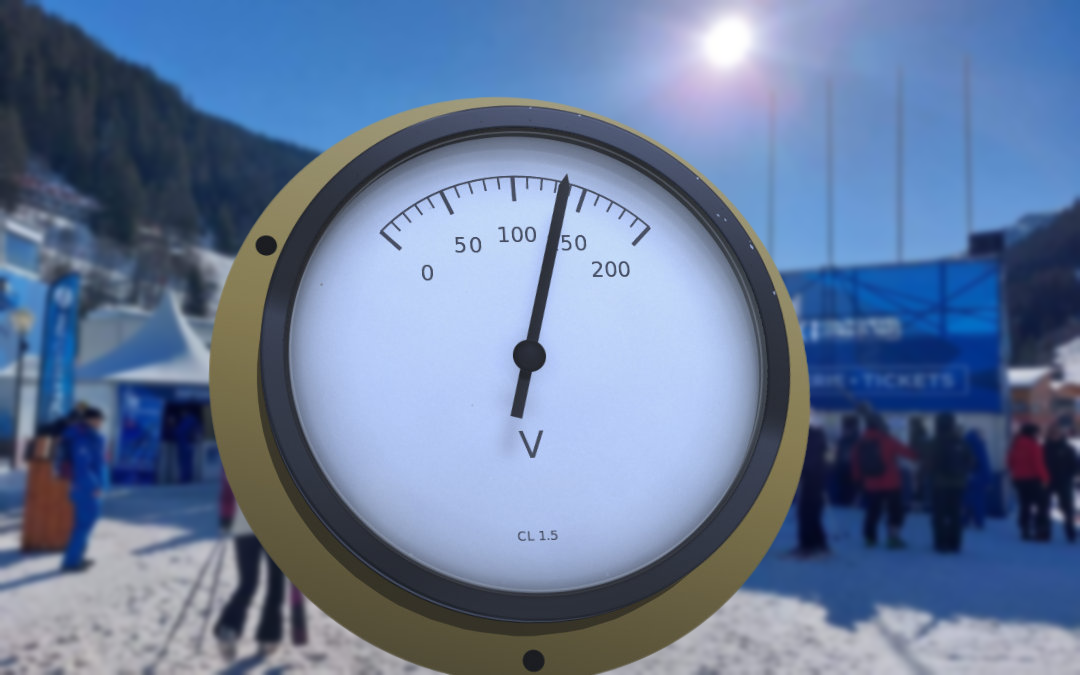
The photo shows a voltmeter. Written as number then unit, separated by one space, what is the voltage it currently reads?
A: 135 V
